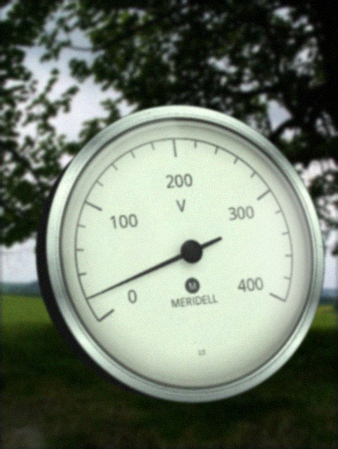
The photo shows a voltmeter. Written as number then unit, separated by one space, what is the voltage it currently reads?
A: 20 V
